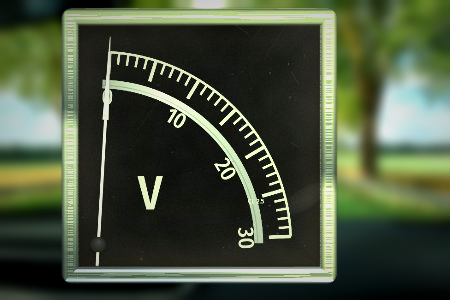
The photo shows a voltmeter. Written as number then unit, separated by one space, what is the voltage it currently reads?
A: 0 V
